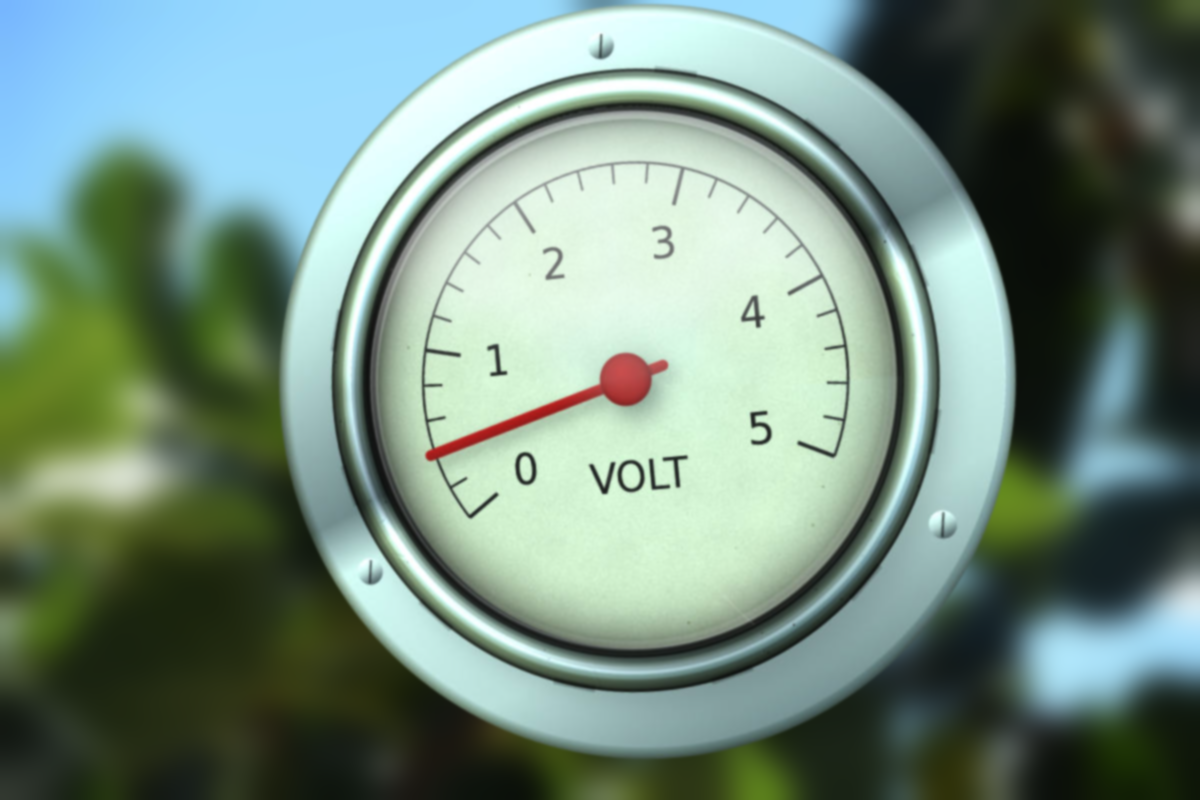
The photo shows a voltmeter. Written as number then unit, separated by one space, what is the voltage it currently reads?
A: 0.4 V
